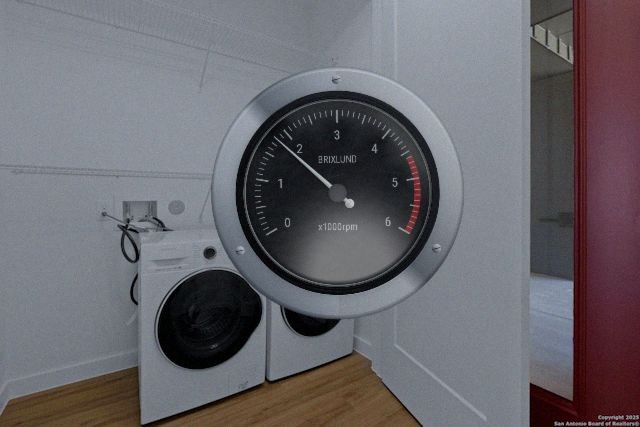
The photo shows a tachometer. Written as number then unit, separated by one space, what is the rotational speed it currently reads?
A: 1800 rpm
